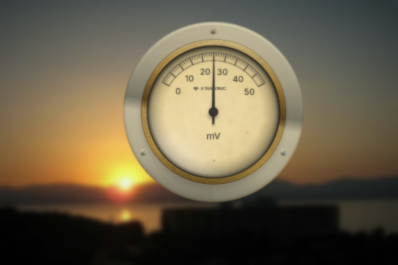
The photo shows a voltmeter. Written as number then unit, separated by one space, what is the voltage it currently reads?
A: 25 mV
